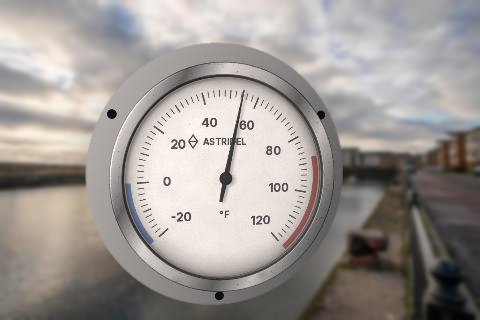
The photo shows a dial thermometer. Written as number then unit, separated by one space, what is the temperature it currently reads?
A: 54 °F
